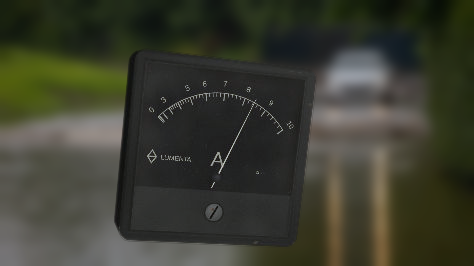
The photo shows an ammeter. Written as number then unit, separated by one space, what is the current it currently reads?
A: 8.4 A
